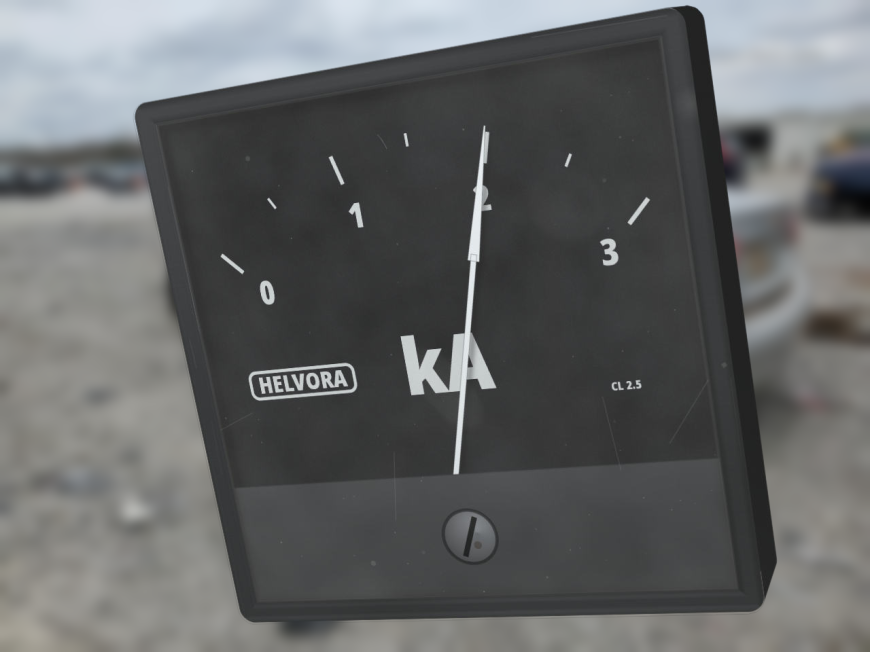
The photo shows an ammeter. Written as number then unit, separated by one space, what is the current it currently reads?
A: 2 kA
